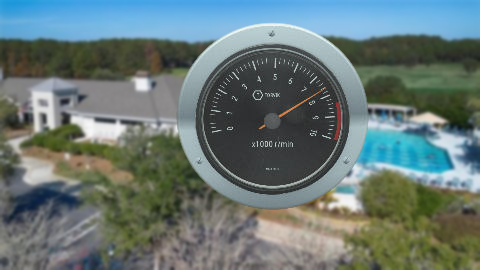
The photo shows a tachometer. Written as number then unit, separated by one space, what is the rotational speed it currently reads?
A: 7600 rpm
